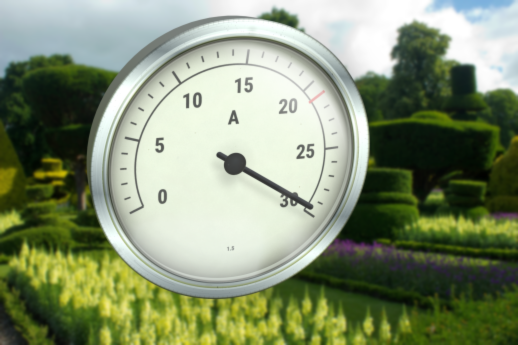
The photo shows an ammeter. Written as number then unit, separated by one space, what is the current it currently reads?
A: 29.5 A
